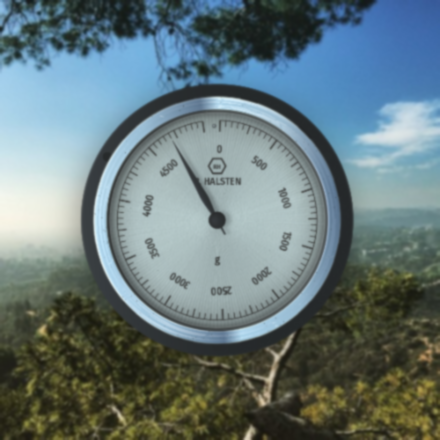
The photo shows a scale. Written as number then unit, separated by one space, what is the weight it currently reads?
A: 4700 g
